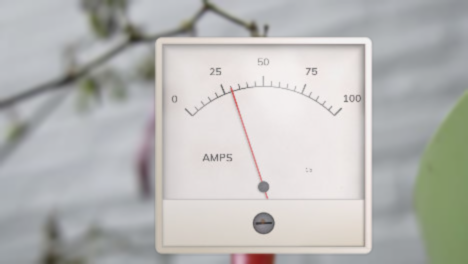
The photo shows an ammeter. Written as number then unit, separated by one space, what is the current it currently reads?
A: 30 A
